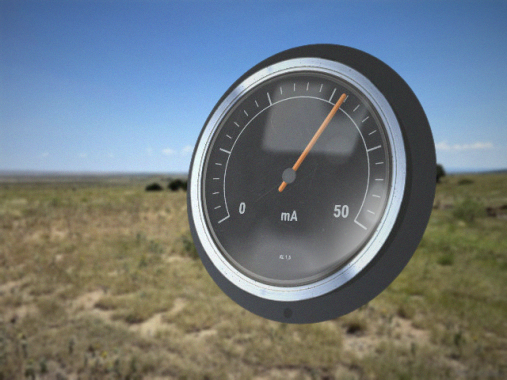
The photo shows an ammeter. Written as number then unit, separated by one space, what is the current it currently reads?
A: 32 mA
